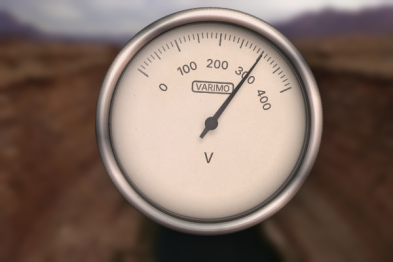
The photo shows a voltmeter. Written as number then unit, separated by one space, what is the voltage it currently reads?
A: 300 V
